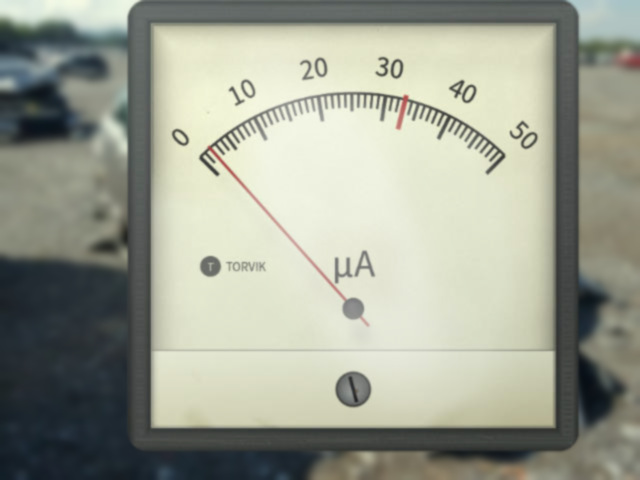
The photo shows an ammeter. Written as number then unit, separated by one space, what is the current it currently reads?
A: 2 µA
